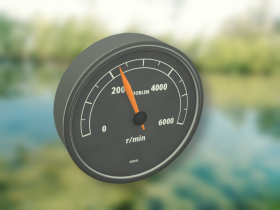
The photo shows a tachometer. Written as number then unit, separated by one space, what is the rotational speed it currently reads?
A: 2250 rpm
